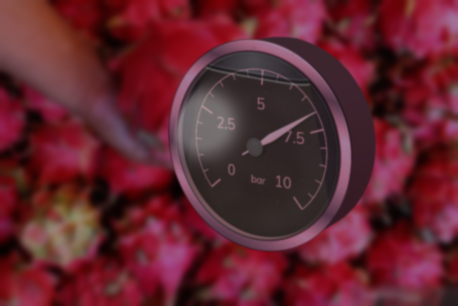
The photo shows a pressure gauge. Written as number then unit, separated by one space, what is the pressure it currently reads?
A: 7 bar
